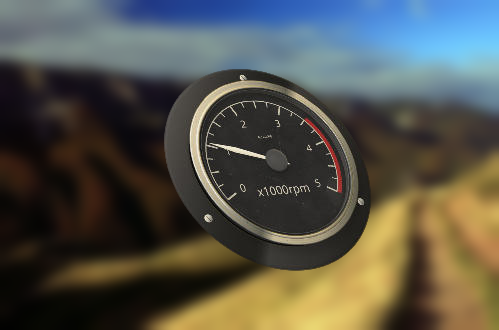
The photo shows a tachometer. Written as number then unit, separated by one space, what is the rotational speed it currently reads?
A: 1000 rpm
